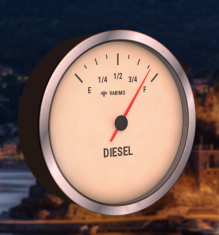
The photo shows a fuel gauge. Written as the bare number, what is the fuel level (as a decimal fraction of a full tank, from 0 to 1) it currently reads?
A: 0.875
